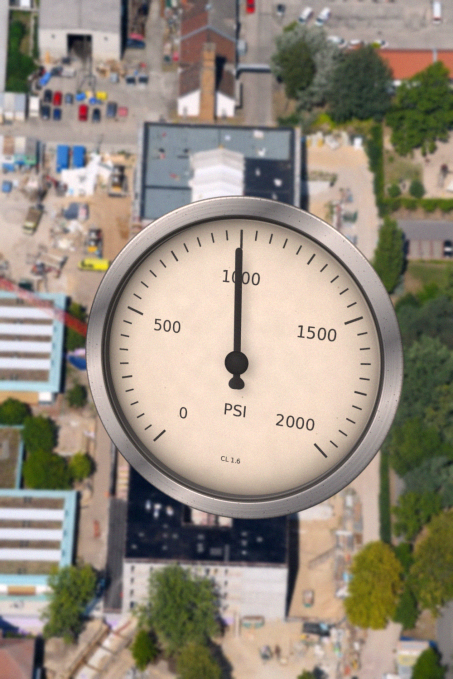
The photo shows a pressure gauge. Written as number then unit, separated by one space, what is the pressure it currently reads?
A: 1000 psi
